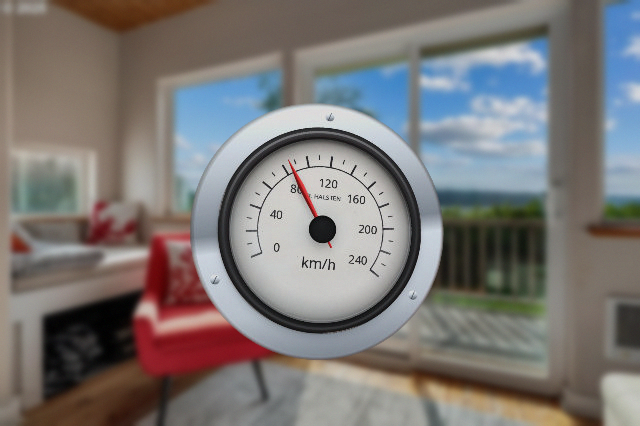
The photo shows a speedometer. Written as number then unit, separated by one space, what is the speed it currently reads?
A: 85 km/h
